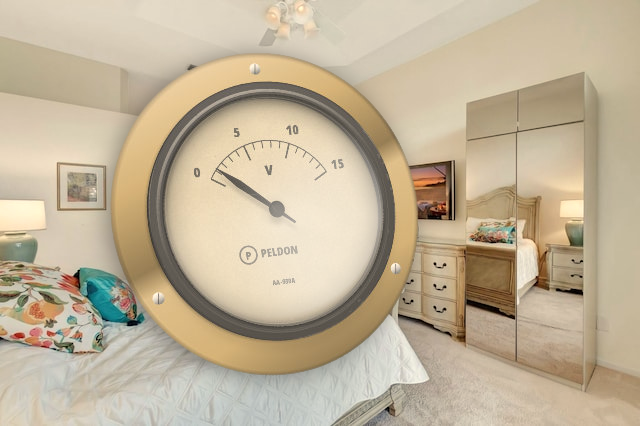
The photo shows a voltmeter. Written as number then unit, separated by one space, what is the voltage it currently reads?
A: 1 V
